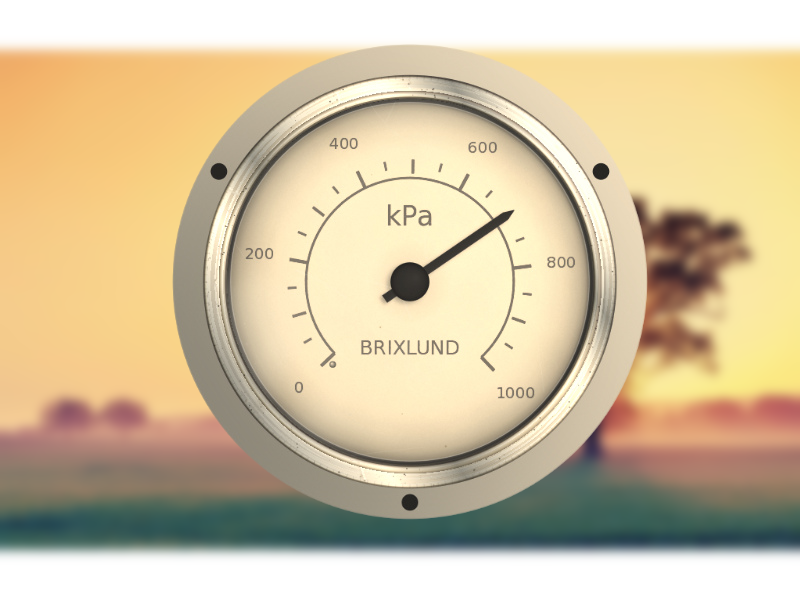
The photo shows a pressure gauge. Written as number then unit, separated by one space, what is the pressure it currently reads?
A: 700 kPa
